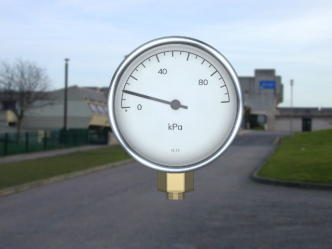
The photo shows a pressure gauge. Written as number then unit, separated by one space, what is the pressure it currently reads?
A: 10 kPa
